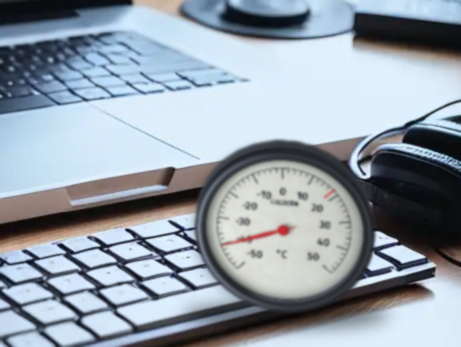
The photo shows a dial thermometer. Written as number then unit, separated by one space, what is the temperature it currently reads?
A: -40 °C
